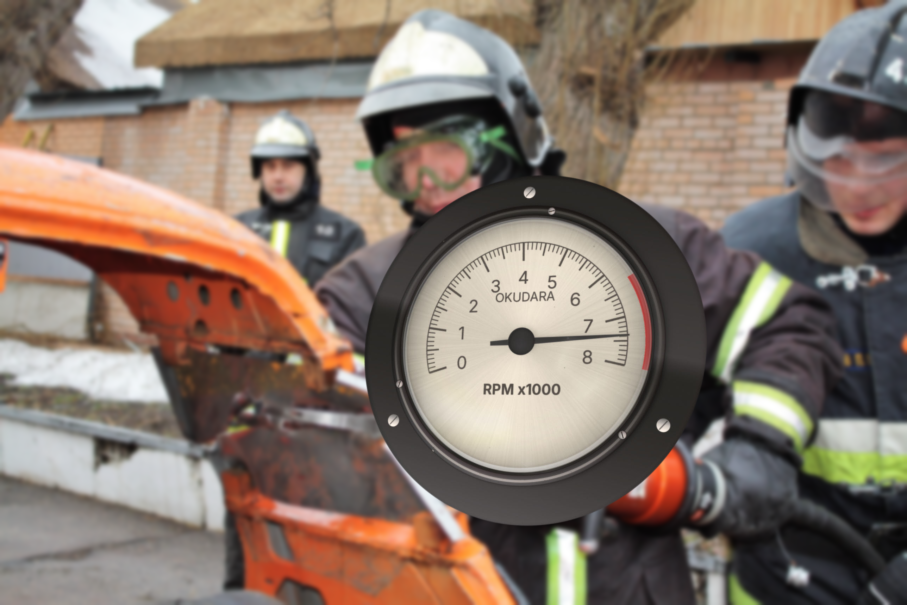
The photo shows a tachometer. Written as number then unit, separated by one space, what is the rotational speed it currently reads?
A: 7400 rpm
